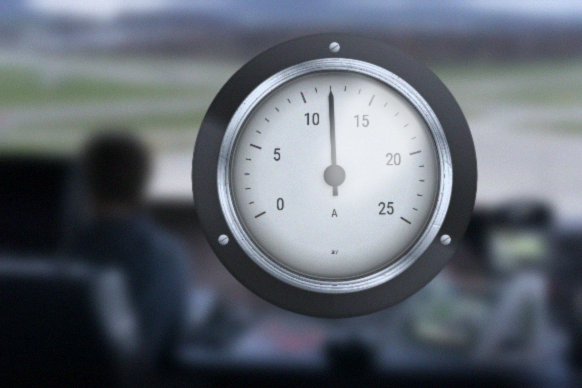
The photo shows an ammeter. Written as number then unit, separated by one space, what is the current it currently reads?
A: 12 A
